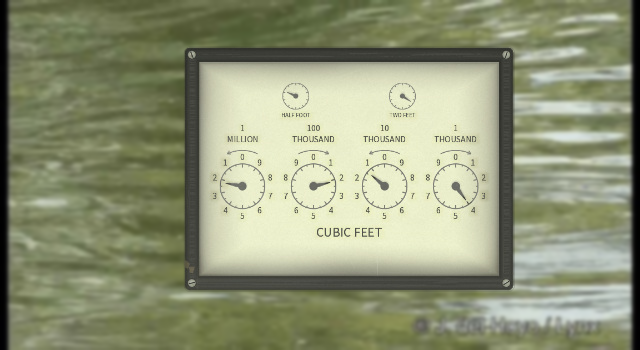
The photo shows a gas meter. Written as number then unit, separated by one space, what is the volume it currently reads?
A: 221400 ft³
